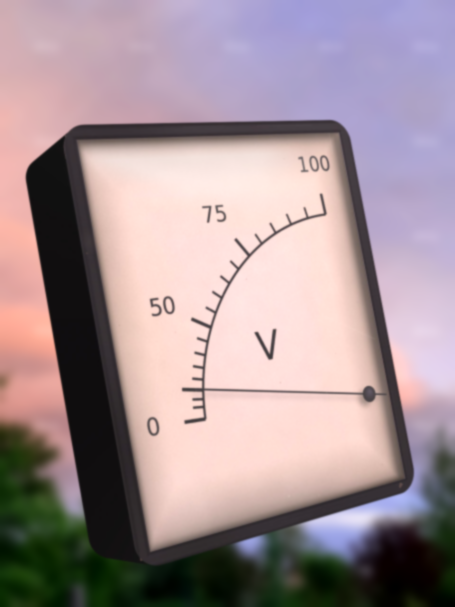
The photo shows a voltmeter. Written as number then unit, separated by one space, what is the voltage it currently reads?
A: 25 V
